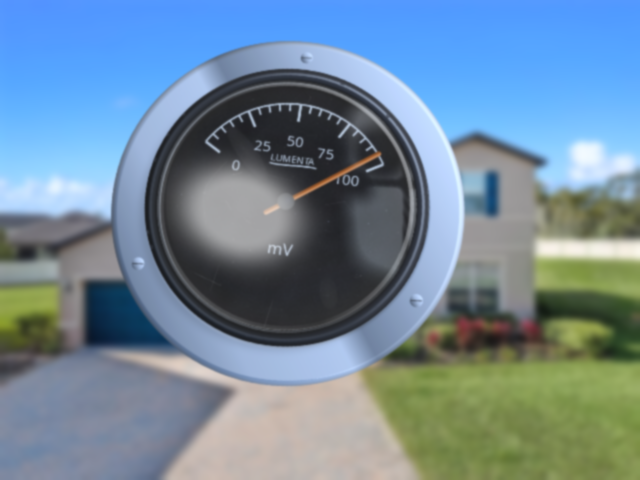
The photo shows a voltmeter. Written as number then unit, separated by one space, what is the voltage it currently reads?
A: 95 mV
